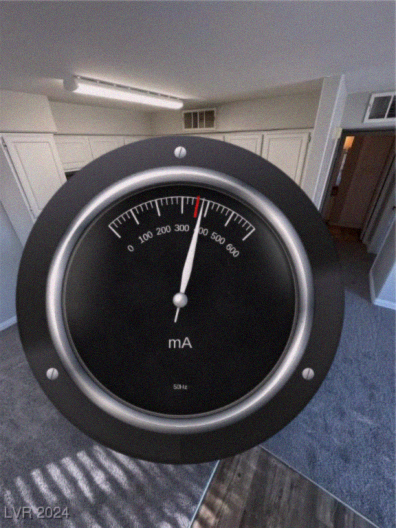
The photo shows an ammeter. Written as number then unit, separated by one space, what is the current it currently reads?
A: 380 mA
